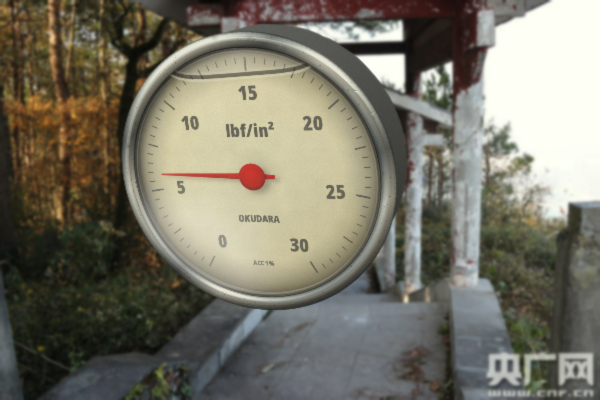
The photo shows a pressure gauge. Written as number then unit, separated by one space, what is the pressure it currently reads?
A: 6 psi
